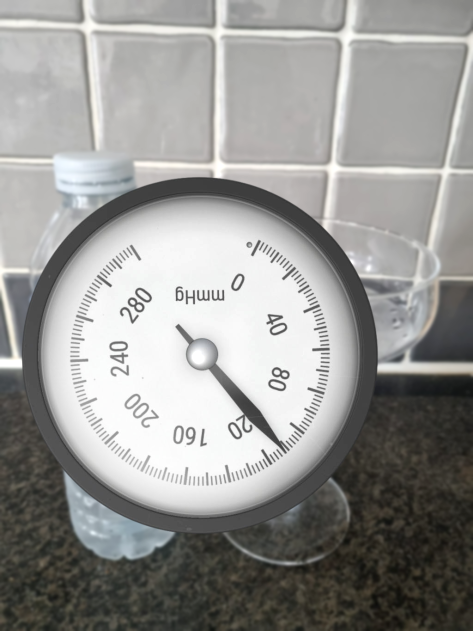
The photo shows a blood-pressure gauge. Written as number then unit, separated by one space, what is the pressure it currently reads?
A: 112 mmHg
